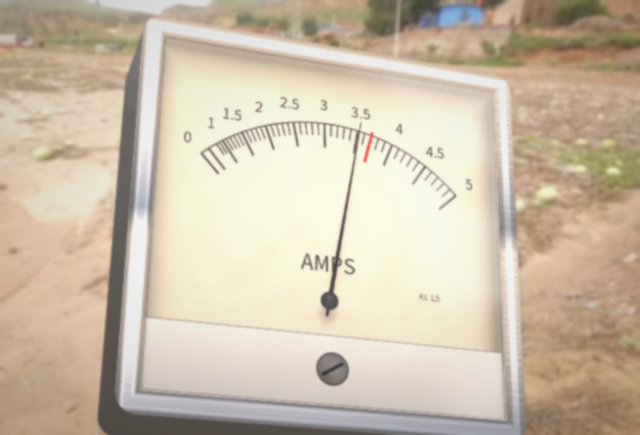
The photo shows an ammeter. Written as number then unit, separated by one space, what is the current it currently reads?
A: 3.5 A
